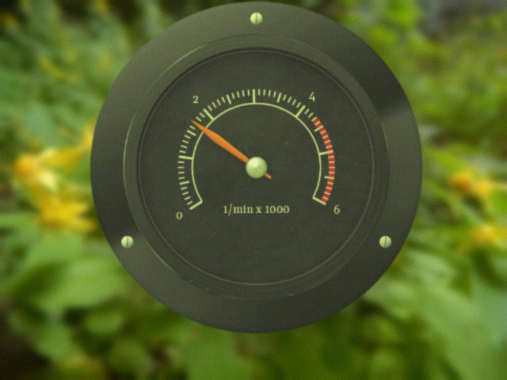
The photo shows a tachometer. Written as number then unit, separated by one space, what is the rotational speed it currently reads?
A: 1700 rpm
